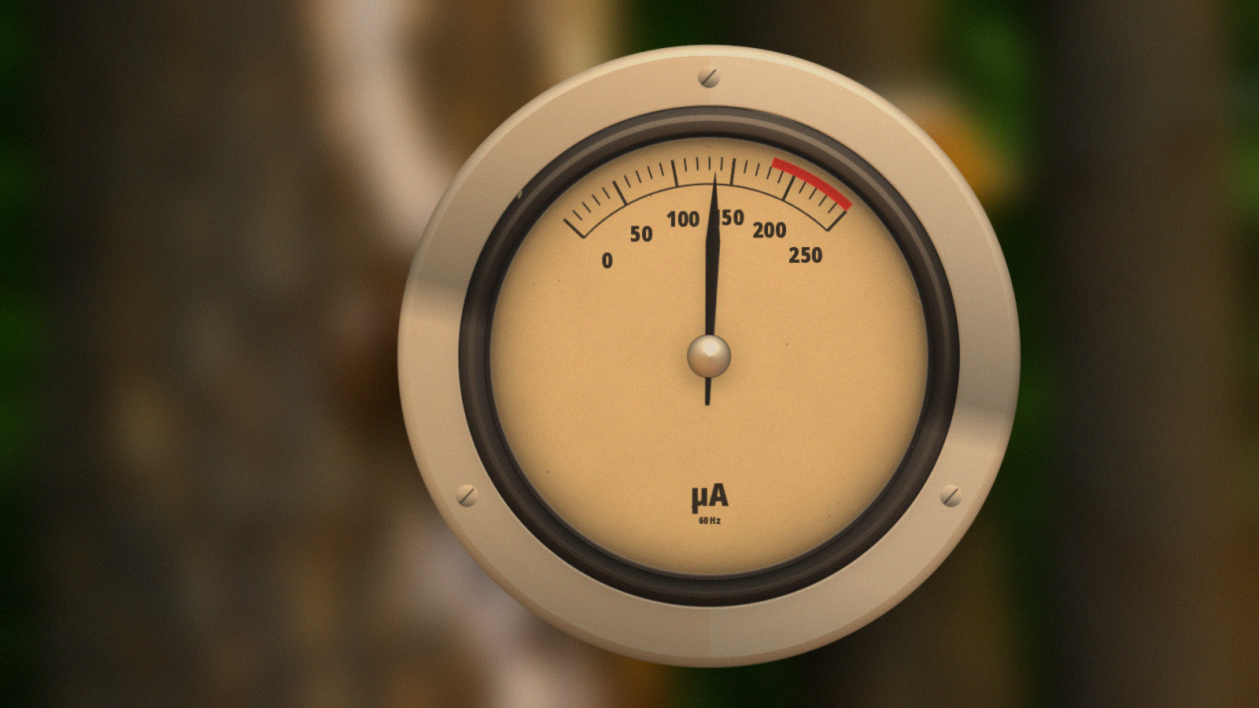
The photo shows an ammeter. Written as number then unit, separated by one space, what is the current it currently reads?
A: 135 µA
